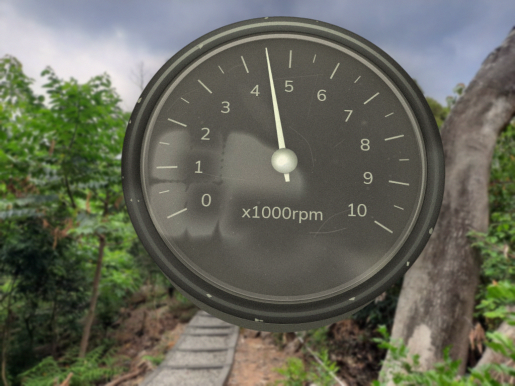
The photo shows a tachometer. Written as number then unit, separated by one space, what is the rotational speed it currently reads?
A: 4500 rpm
